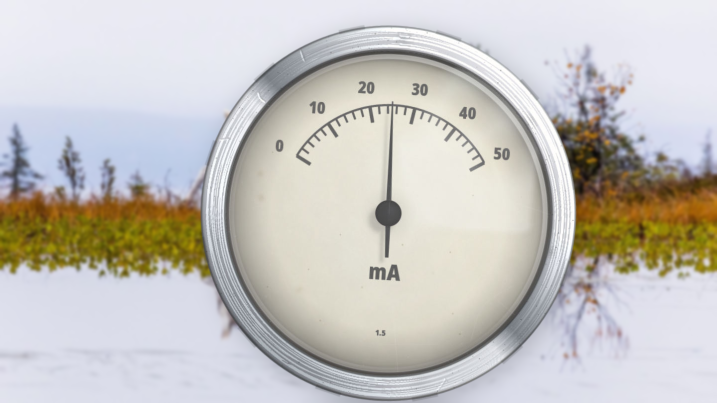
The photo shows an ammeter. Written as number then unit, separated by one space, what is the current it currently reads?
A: 25 mA
